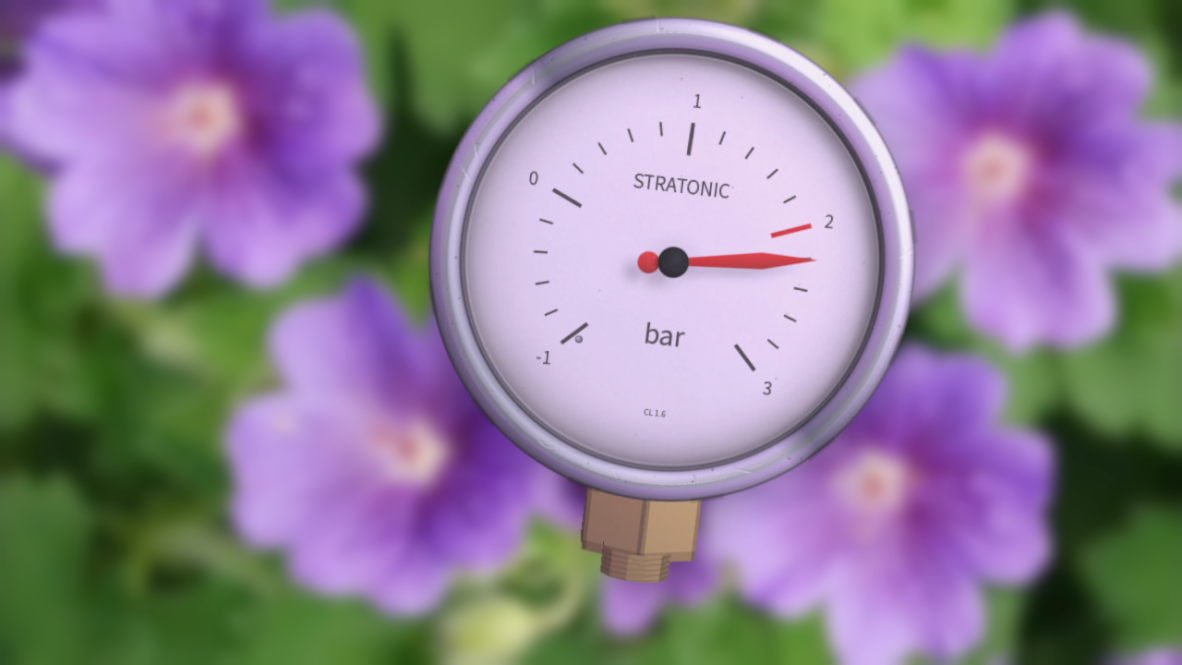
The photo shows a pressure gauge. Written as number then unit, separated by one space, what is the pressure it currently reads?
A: 2.2 bar
